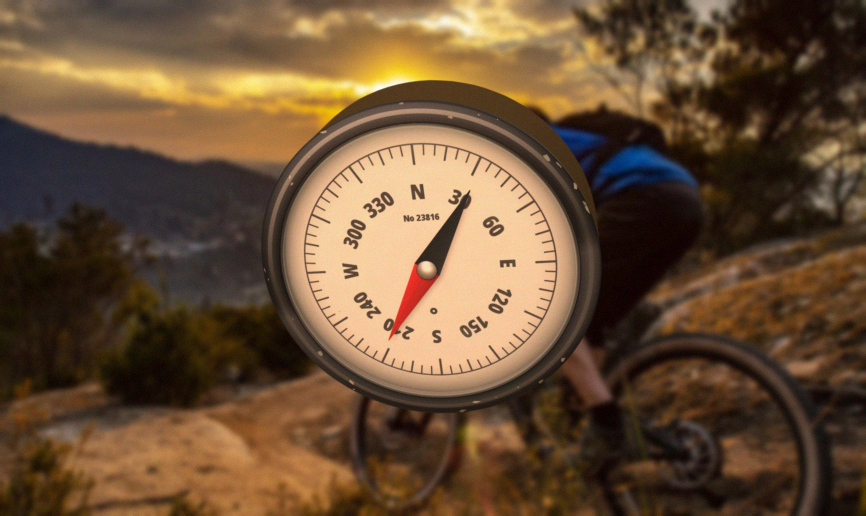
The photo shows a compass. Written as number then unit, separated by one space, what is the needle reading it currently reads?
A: 212.5 °
